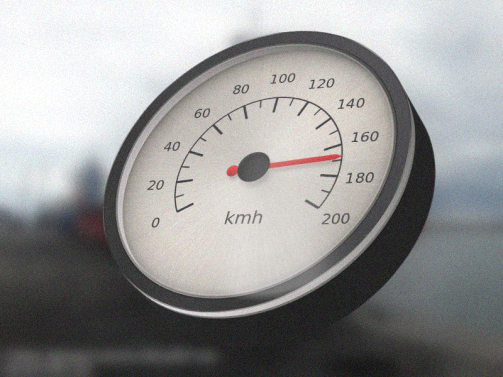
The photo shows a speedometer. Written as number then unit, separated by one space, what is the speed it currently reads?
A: 170 km/h
